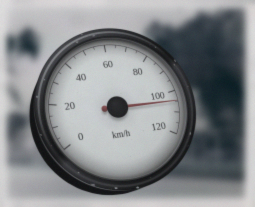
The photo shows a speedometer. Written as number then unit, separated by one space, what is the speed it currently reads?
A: 105 km/h
